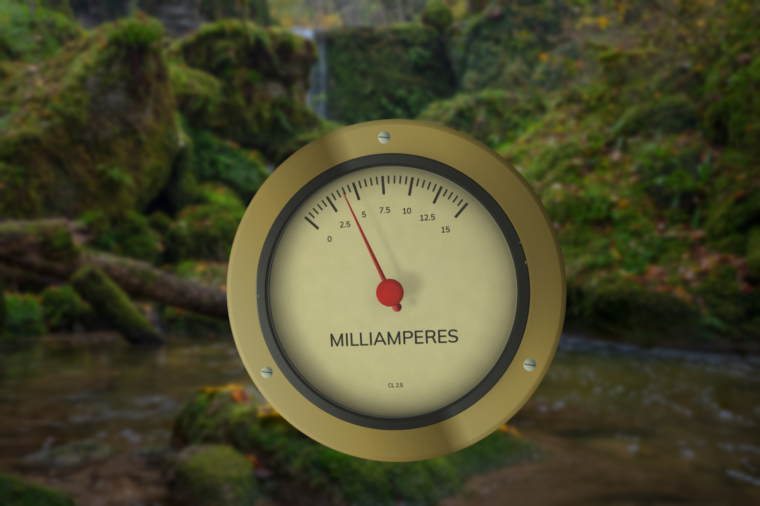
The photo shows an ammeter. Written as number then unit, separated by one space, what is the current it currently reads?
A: 4 mA
